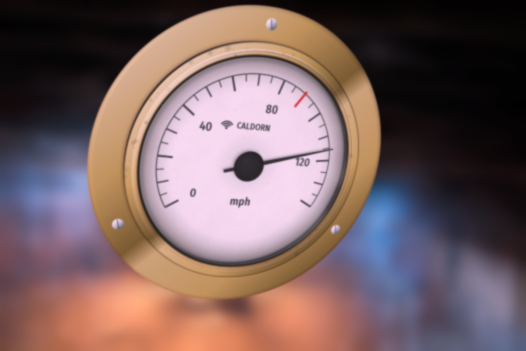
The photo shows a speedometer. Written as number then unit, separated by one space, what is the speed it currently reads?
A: 115 mph
